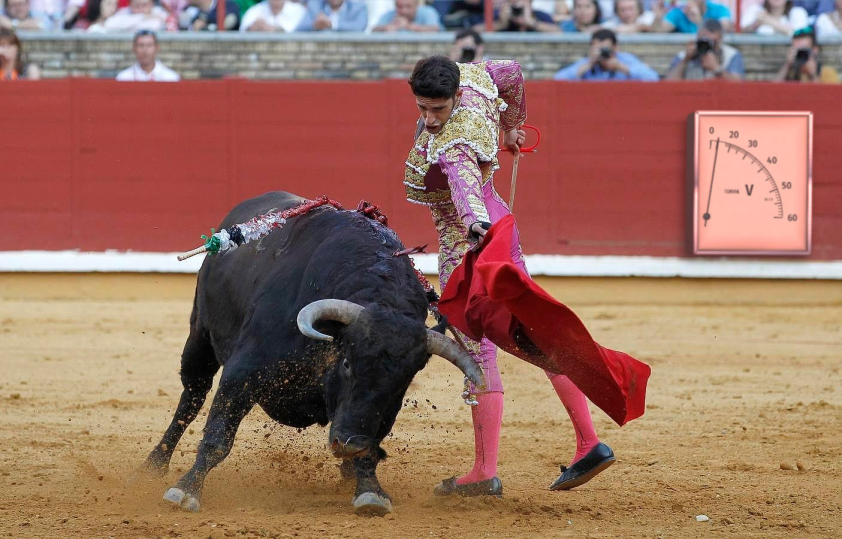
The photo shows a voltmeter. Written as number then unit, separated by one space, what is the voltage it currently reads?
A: 10 V
